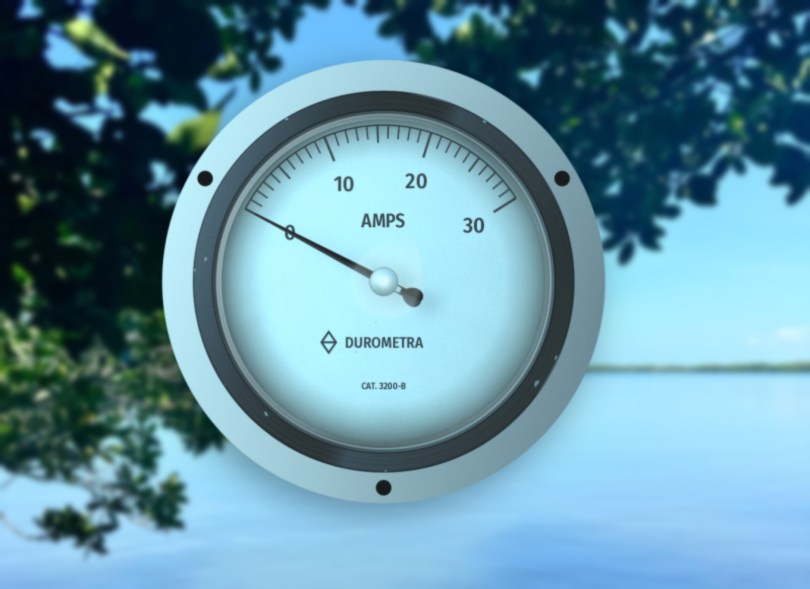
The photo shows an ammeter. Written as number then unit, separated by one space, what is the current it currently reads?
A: 0 A
